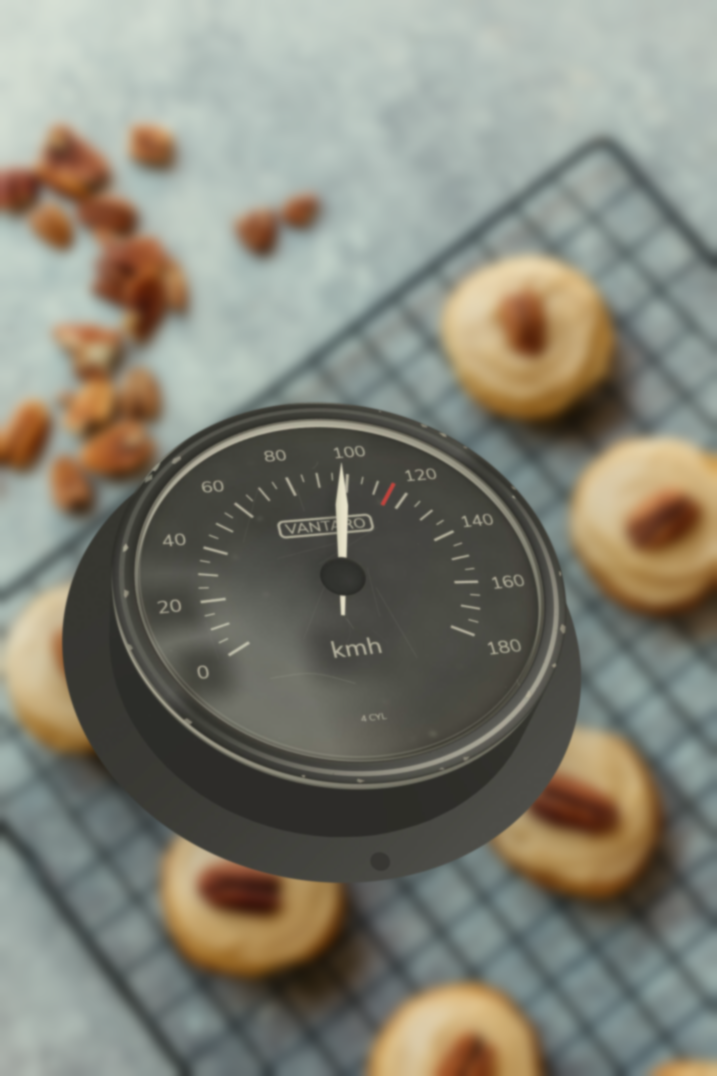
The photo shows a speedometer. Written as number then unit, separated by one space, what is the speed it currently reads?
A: 97.5 km/h
